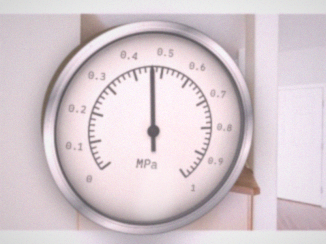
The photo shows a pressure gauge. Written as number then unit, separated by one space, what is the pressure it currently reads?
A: 0.46 MPa
